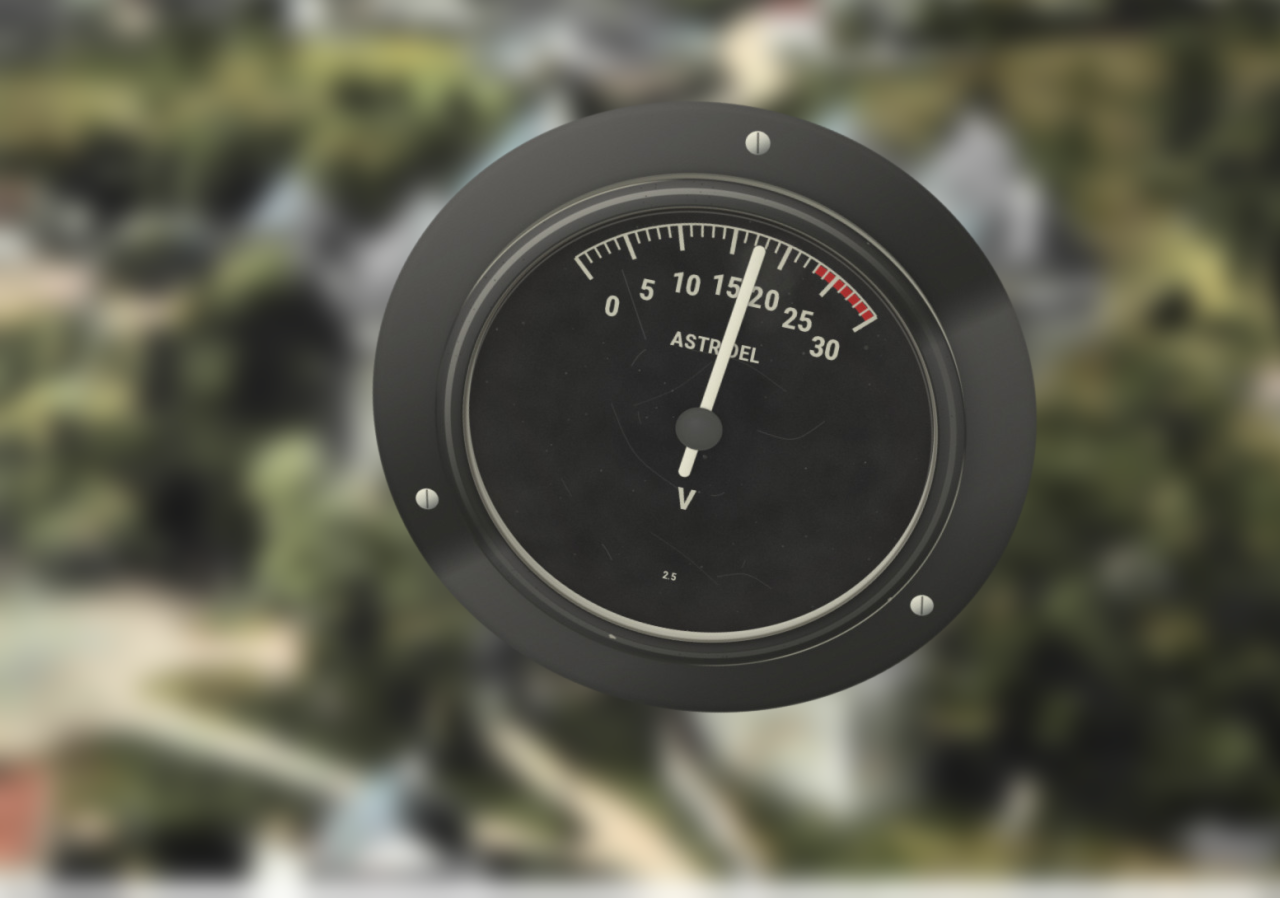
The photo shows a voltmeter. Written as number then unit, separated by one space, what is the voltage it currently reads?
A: 17.5 V
